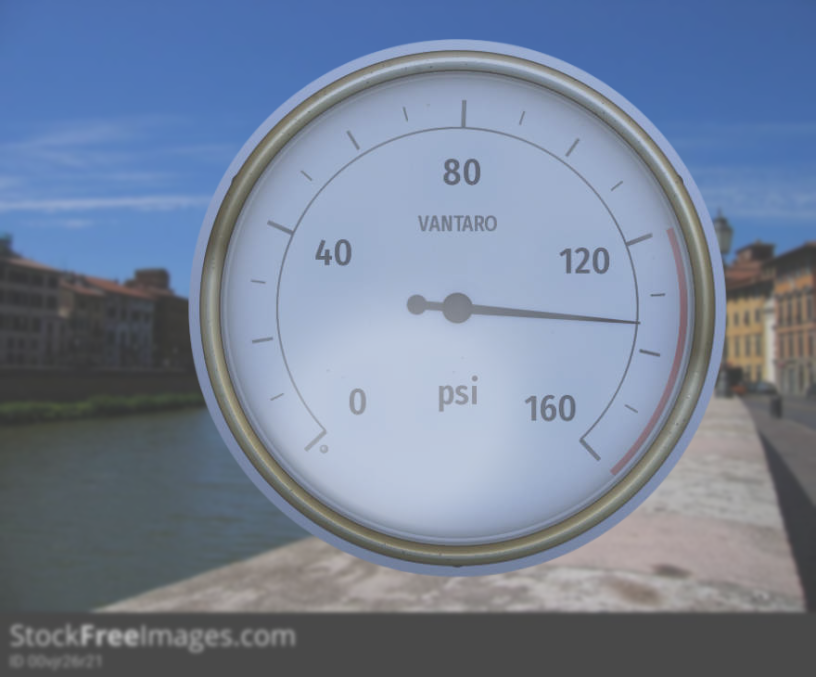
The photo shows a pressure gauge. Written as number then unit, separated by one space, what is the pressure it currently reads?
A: 135 psi
